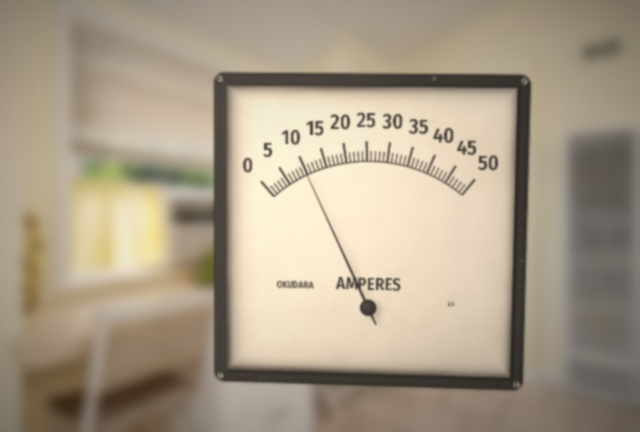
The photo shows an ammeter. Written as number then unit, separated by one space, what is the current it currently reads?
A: 10 A
